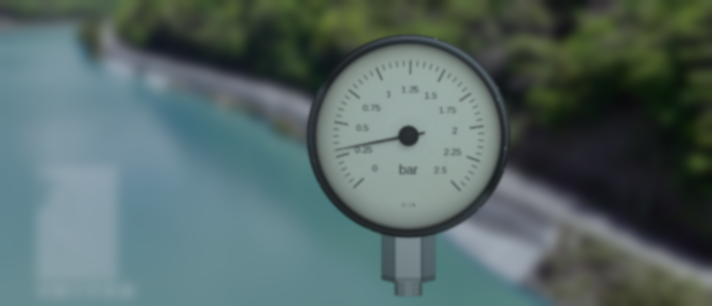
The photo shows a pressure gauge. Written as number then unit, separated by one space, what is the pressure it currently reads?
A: 0.3 bar
